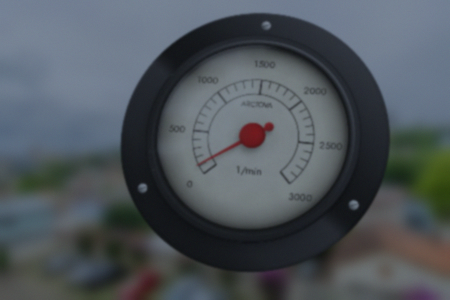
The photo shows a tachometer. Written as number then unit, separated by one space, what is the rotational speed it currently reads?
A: 100 rpm
